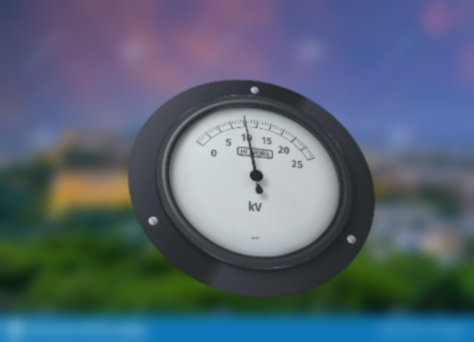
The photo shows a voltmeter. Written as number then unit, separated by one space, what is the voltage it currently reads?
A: 10 kV
